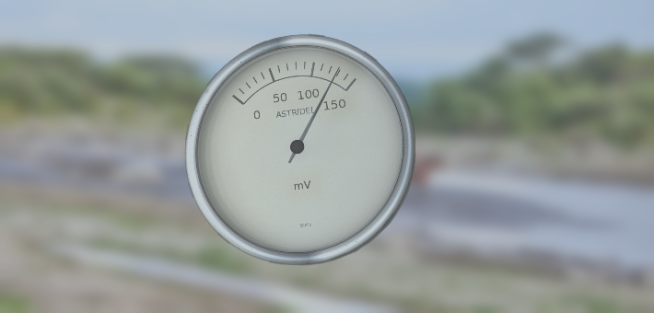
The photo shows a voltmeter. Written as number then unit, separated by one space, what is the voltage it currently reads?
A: 130 mV
